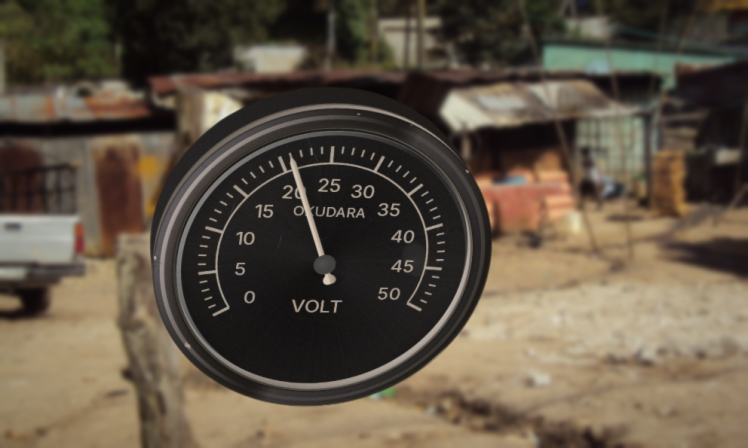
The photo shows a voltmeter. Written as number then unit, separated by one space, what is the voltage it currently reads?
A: 21 V
